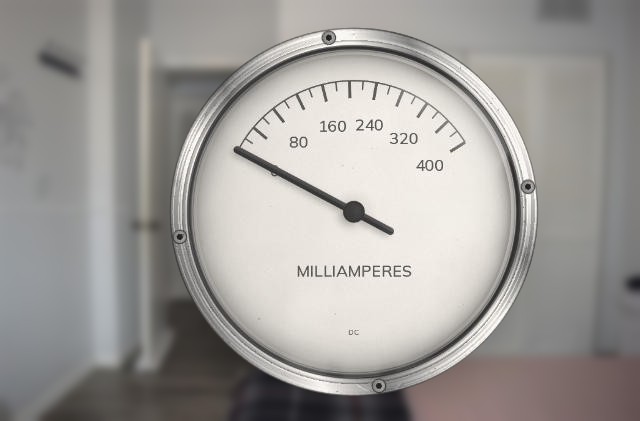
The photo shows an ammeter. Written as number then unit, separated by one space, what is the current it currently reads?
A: 0 mA
